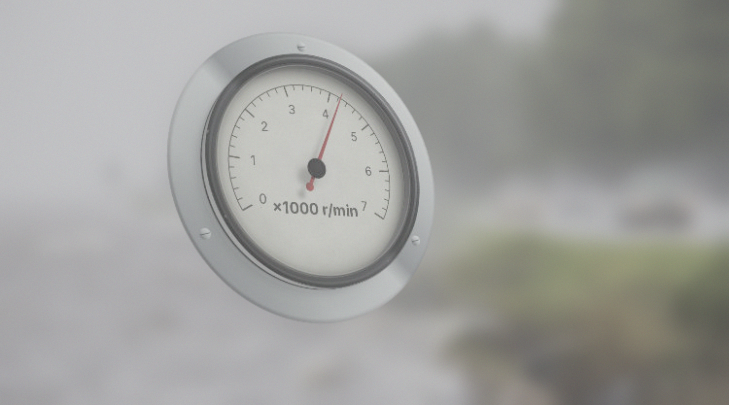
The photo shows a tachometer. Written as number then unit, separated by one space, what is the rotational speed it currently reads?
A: 4200 rpm
